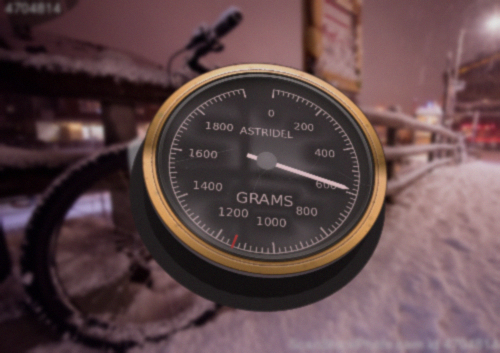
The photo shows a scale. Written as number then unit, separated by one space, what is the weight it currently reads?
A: 600 g
